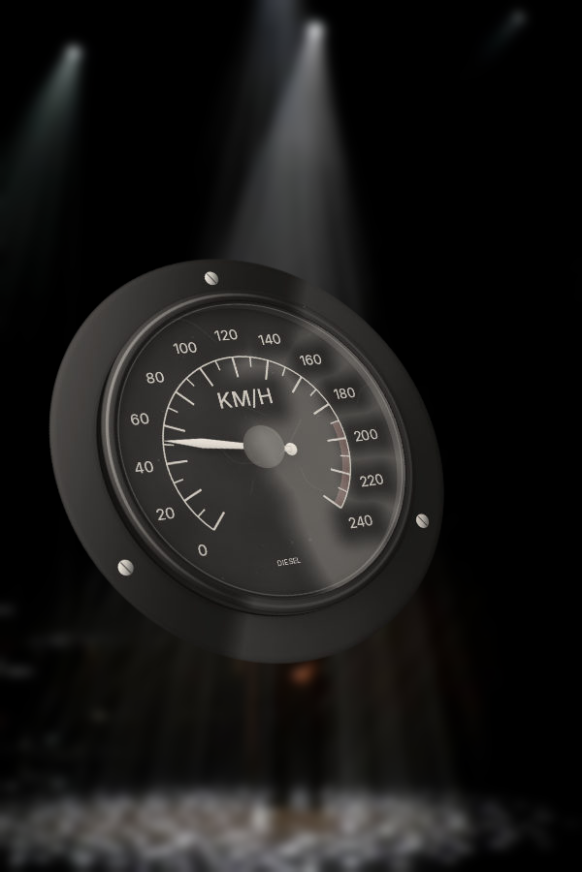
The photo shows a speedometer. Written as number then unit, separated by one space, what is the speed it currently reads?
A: 50 km/h
